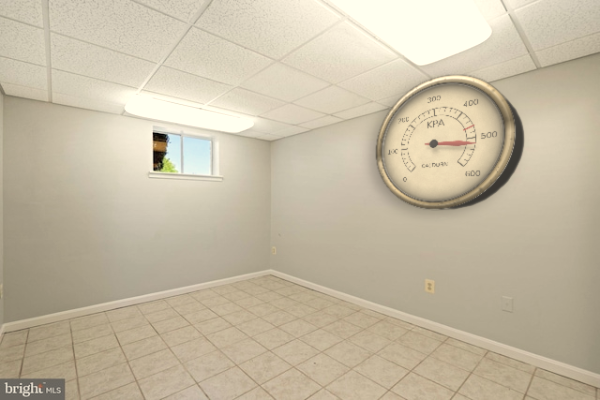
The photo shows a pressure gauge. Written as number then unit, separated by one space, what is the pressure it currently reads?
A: 520 kPa
